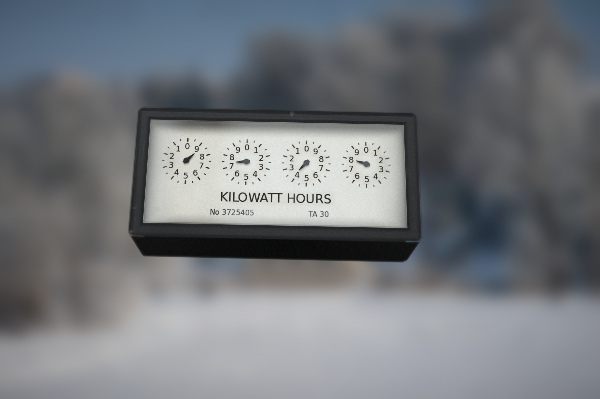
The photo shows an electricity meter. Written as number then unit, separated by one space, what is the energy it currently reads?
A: 8738 kWh
